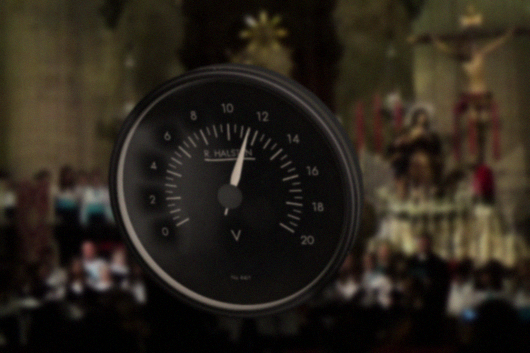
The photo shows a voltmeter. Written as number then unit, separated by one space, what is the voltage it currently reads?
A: 11.5 V
